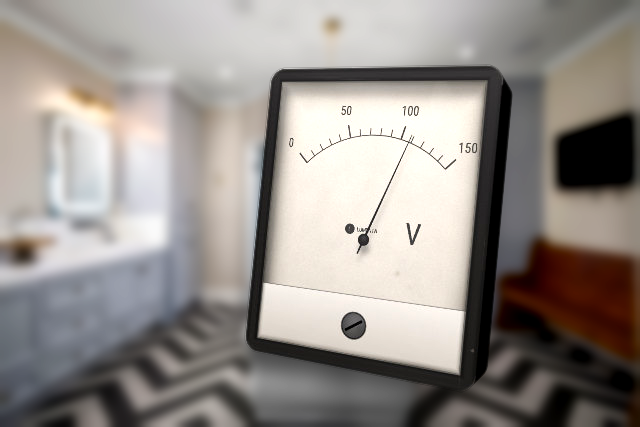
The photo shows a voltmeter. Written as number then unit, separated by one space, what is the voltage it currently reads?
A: 110 V
